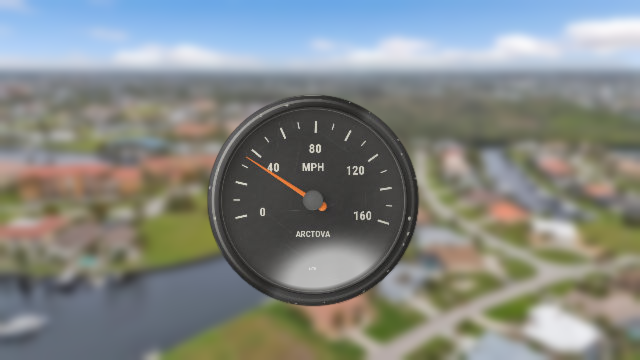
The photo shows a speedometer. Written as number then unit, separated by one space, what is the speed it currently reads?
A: 35 mph
